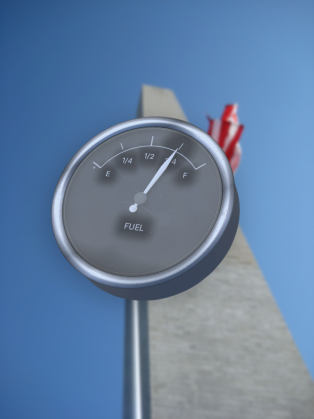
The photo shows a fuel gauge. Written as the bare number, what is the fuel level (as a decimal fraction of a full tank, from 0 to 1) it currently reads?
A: 0.75
